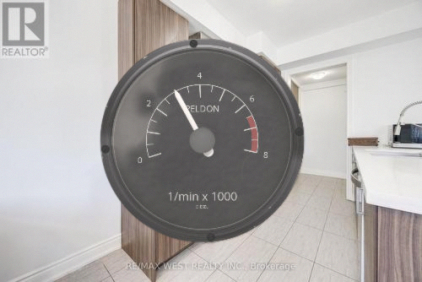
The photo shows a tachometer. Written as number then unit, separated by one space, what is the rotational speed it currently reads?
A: 3000 rpm
